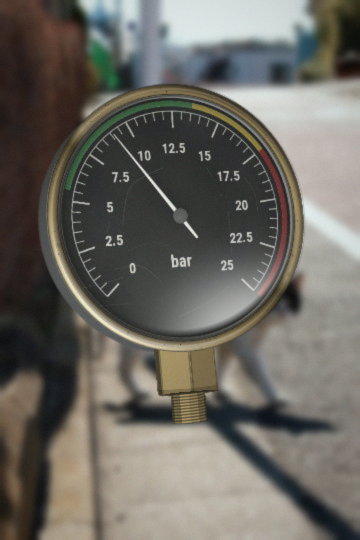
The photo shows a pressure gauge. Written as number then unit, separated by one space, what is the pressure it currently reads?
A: 9 bar
